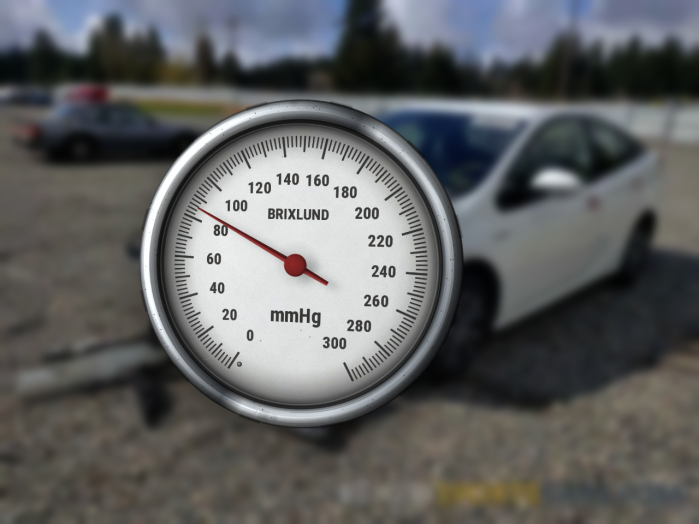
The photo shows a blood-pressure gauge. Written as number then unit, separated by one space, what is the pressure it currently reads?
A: 86 mmHg
